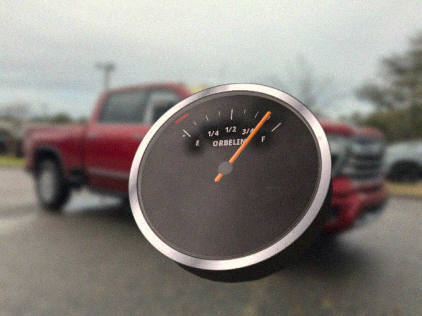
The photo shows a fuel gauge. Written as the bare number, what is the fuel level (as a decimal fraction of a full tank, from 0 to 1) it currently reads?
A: 0.875
